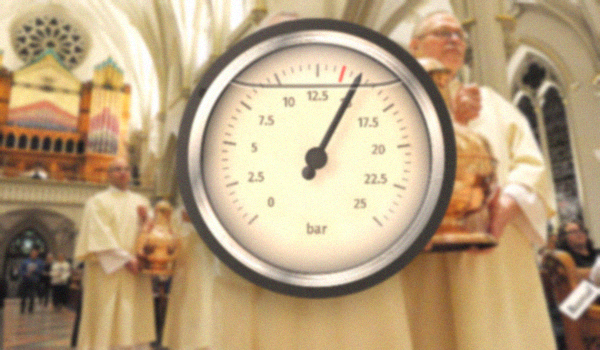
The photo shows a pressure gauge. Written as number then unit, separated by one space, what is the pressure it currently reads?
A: 15 bar
